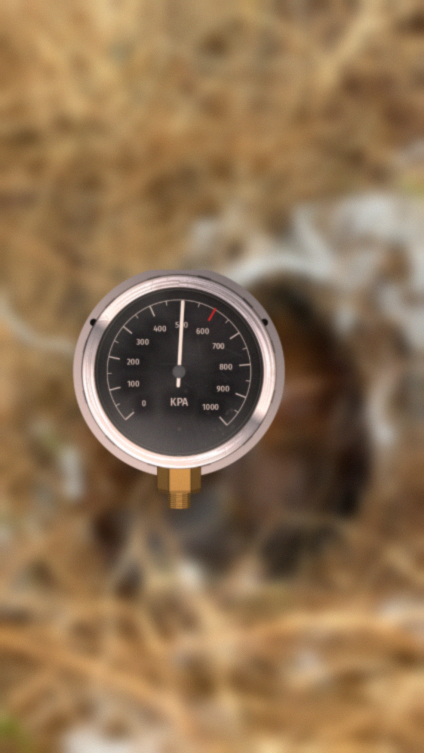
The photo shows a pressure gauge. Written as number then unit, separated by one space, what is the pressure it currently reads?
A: 500 kPa
